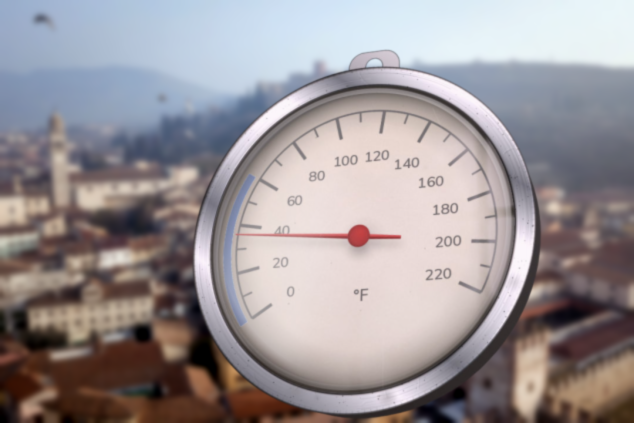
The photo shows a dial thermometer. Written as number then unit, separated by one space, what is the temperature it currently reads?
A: 35 °F
